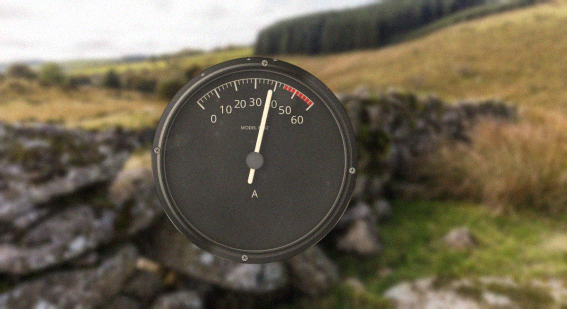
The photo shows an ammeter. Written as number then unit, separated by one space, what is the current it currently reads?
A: 38 A
